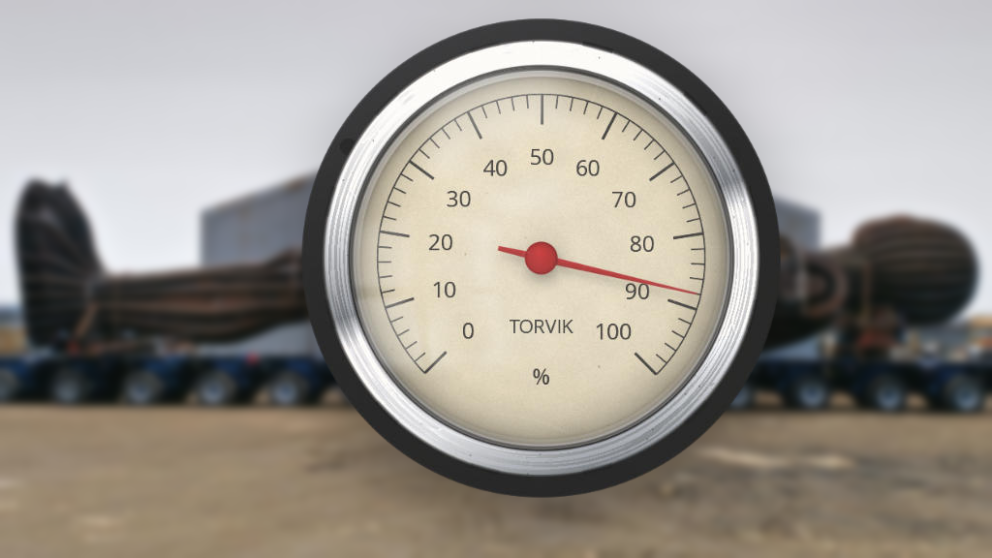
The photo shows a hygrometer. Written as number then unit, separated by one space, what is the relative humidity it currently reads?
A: 88 %
